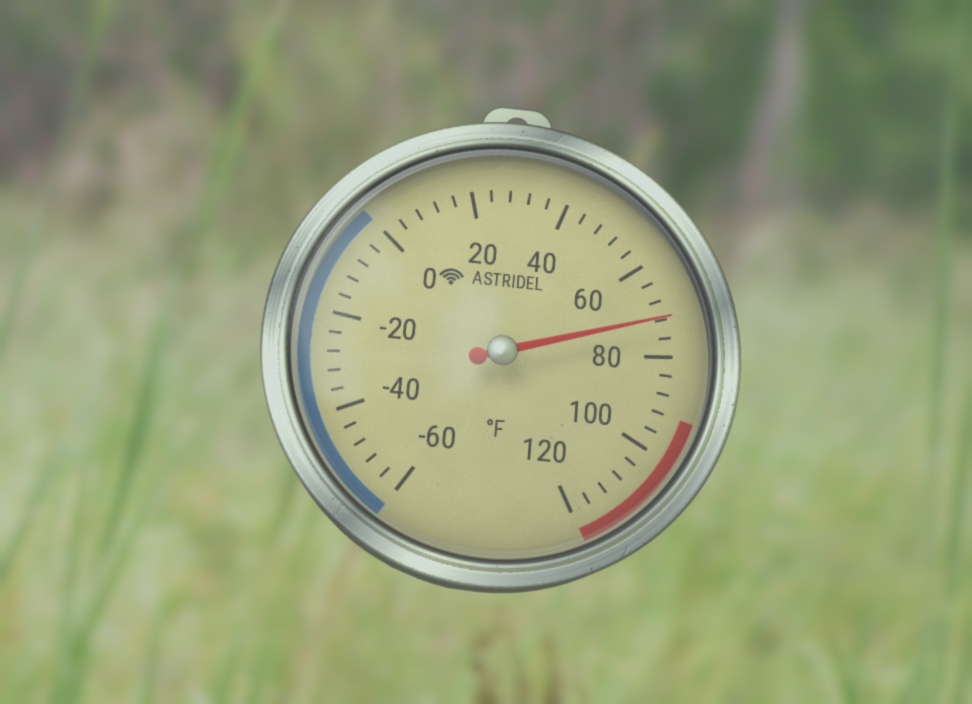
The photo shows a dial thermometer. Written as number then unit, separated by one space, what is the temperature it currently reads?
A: 72 °F
